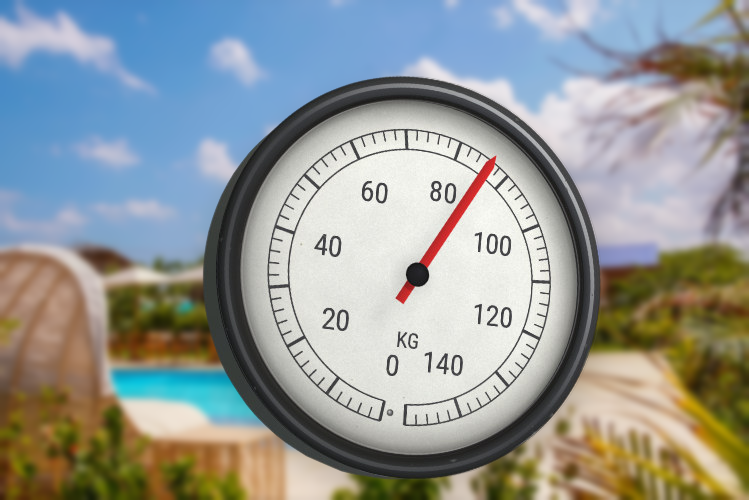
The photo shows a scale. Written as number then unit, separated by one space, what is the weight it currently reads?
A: 86 kg
